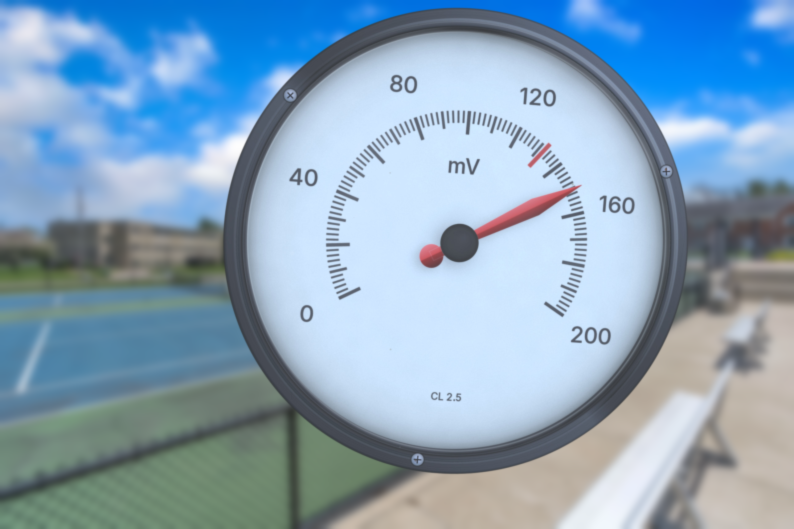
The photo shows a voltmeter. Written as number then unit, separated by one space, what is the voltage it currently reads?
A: 150 mV
